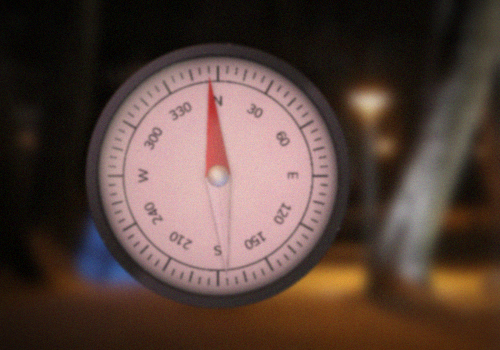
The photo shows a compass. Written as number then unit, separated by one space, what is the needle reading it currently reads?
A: 355 °
